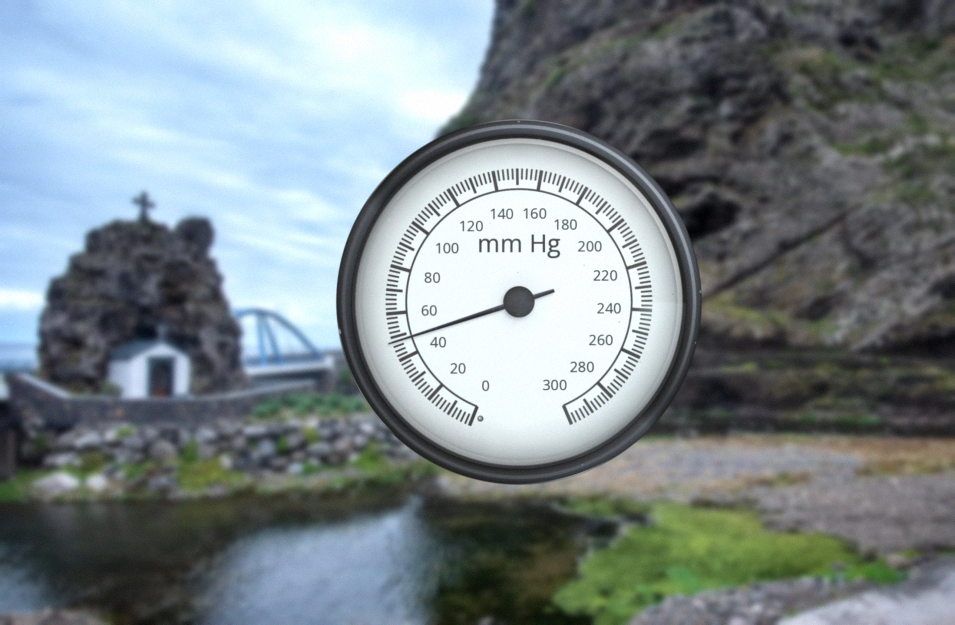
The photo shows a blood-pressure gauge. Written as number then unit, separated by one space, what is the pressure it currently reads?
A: 48 mmHg
